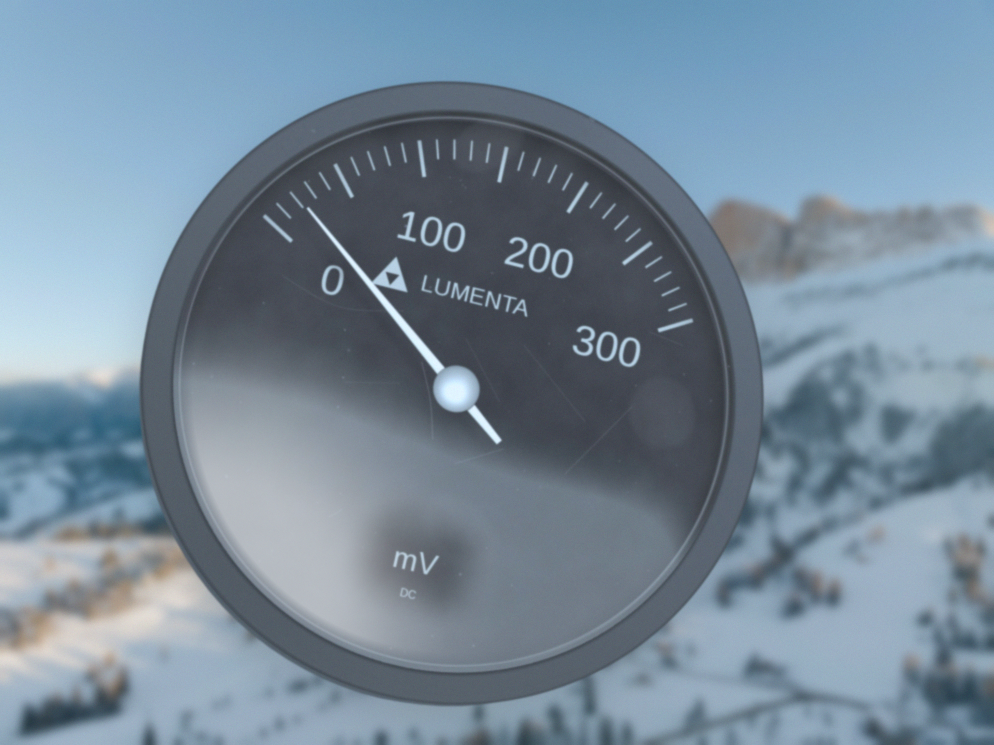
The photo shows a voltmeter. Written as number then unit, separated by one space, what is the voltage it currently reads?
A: 20 mV
